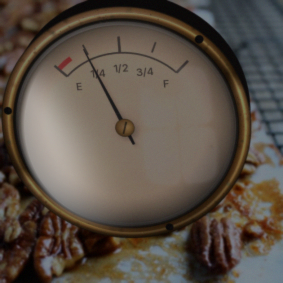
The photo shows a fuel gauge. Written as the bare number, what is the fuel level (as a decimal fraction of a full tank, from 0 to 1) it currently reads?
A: 0.25
